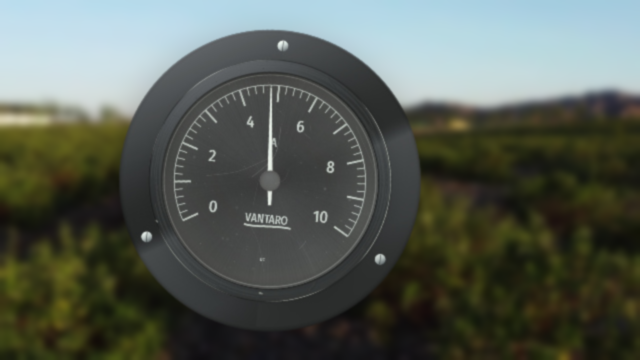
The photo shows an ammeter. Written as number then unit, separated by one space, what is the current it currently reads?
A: 4.8 A
